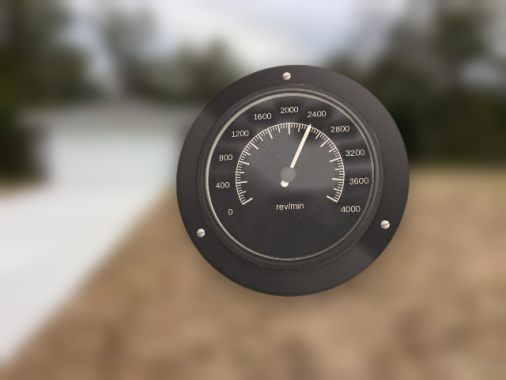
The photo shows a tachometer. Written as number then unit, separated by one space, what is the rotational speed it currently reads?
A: 2400 rpm
